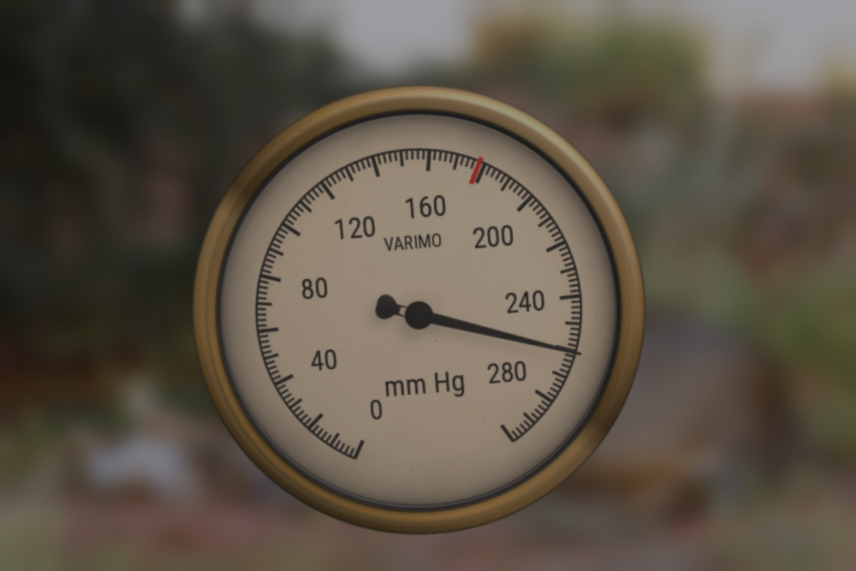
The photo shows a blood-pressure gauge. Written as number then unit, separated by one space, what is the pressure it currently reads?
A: 260 mmHg
